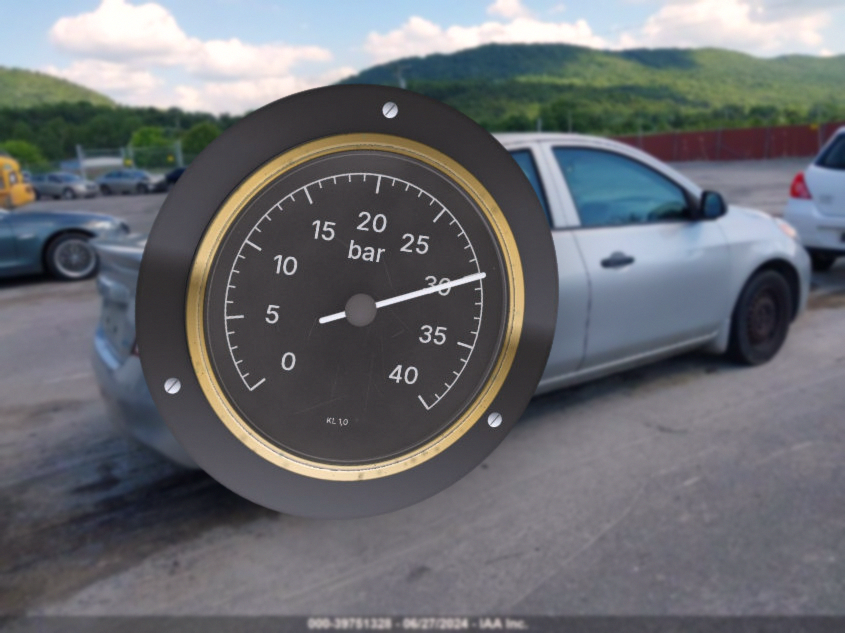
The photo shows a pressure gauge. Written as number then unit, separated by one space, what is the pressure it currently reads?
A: 30 bar
